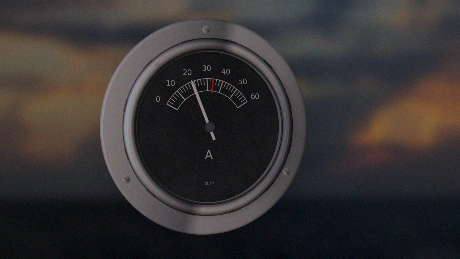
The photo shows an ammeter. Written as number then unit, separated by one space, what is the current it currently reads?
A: 20 A
